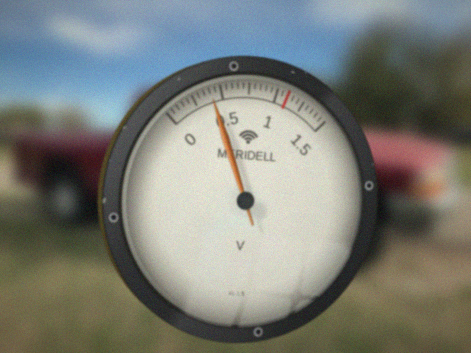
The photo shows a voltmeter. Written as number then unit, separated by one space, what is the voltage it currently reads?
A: 0.4 V
